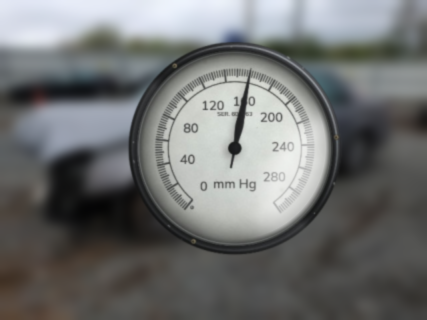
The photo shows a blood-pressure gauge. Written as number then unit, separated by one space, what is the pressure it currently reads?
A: 160 mmHg
